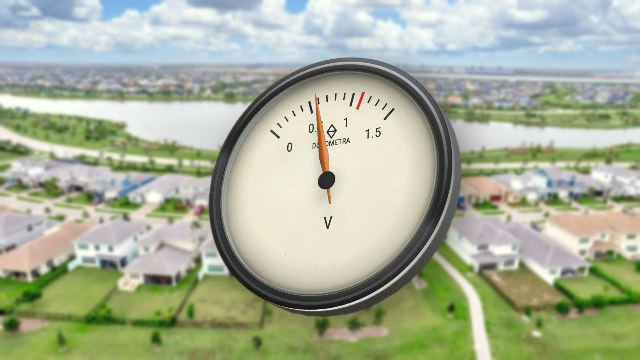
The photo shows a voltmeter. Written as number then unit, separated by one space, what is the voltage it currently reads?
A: 0.6 V
